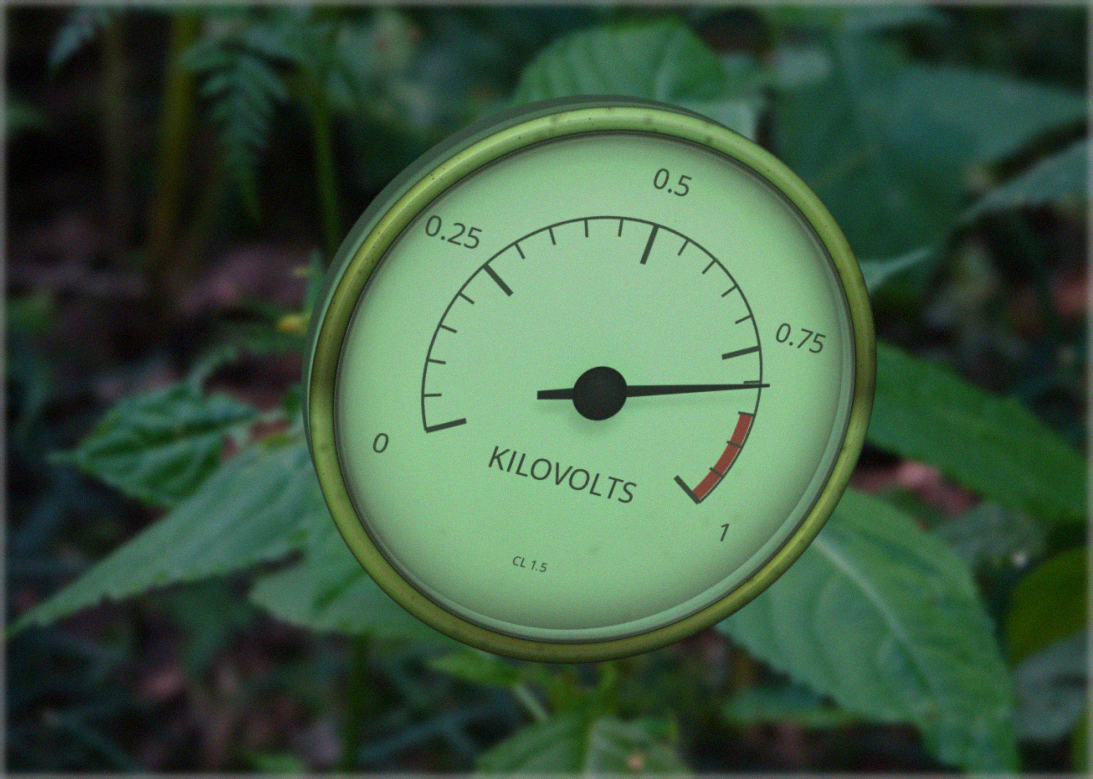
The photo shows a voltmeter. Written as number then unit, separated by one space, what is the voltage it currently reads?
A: 0.8 kV
